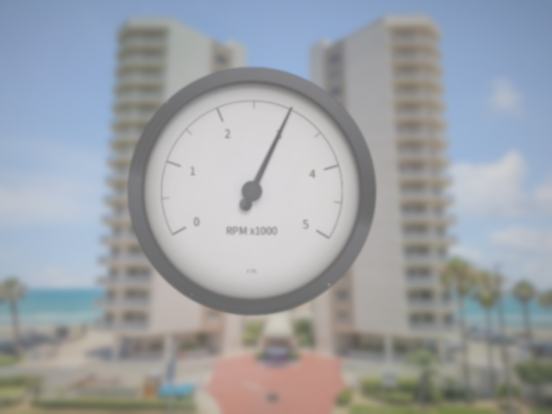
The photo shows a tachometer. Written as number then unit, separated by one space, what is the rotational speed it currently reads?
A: 3000 rpm
